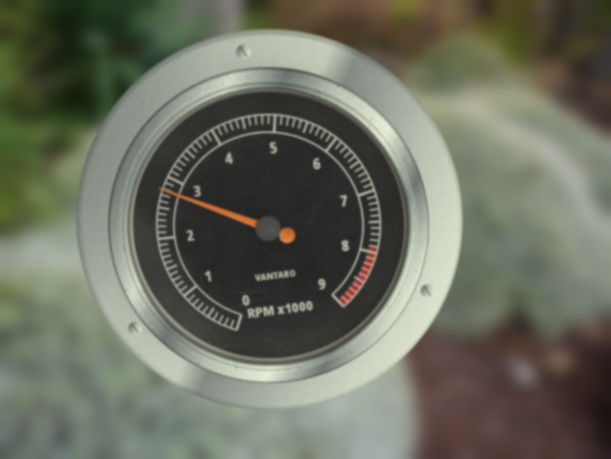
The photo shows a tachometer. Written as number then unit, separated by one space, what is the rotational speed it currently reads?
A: 2800 rpm
